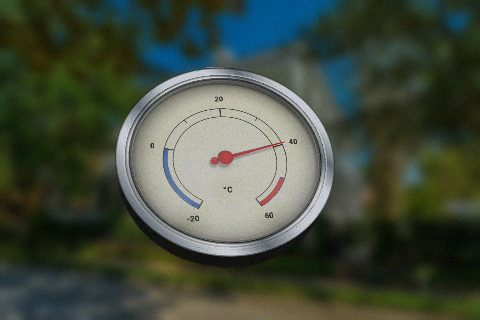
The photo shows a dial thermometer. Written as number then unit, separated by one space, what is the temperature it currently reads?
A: 40 °C
